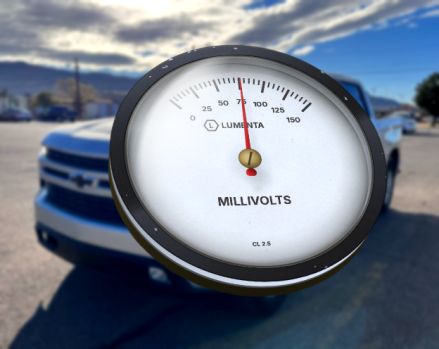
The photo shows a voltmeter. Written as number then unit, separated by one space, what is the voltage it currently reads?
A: 75 mV
